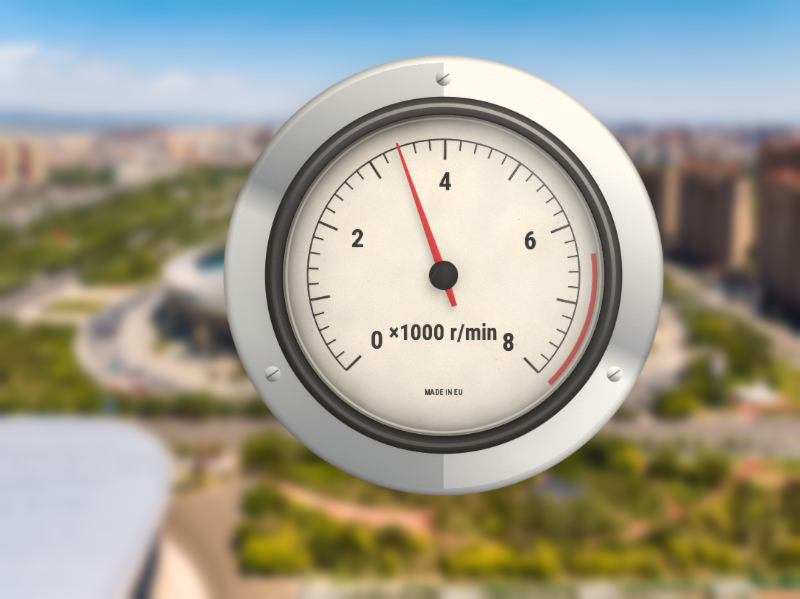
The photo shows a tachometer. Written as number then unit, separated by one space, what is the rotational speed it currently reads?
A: 3400 rpm
